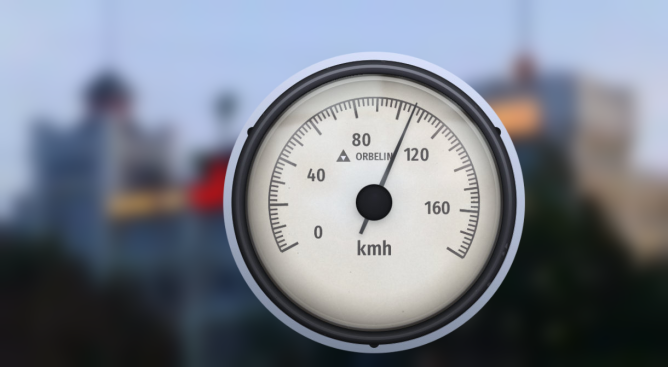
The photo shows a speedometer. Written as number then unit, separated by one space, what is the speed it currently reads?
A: 106 km/h
